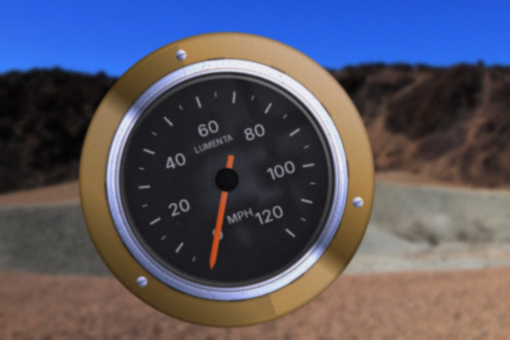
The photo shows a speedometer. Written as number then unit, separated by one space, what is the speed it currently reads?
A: 0 mph
